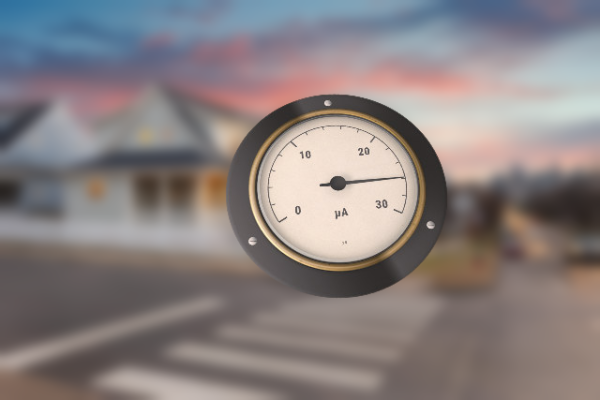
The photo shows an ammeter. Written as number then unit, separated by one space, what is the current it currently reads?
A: 26 µA
